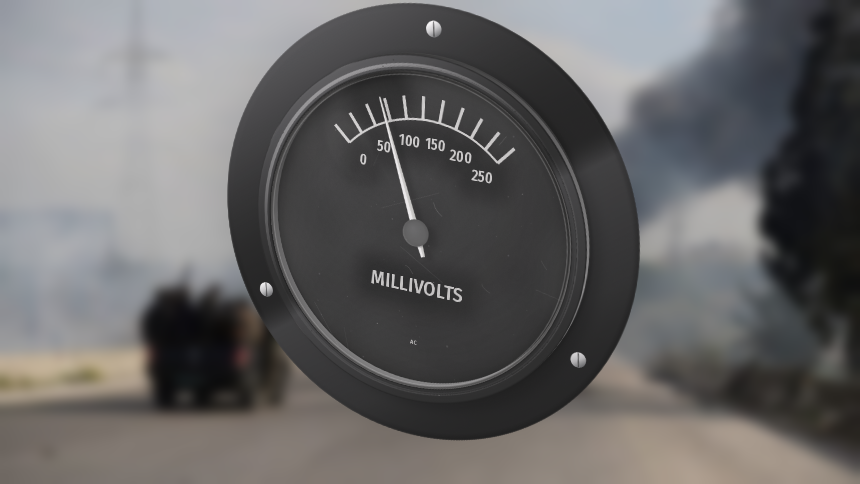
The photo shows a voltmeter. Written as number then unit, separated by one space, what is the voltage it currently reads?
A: 75 mV
